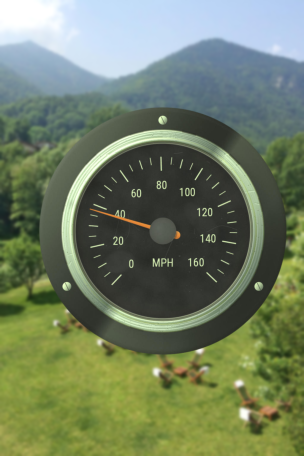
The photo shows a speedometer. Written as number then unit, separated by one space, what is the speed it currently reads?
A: 37.5 mph
